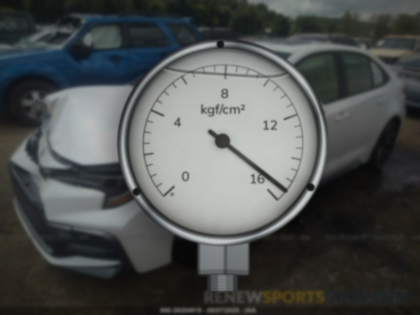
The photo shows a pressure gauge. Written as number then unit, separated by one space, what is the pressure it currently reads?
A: 15.5 kg/cm²
